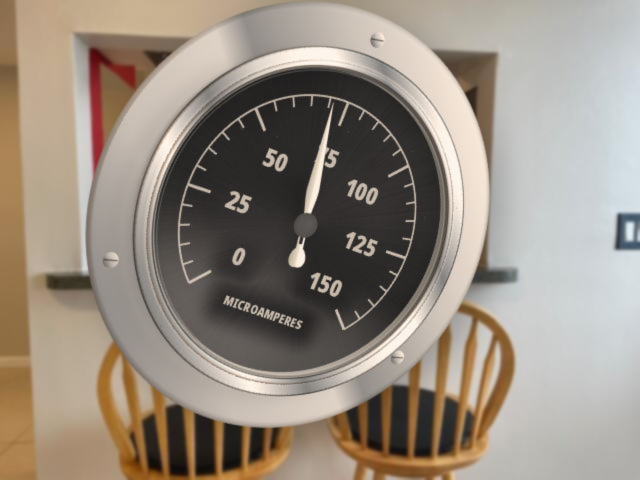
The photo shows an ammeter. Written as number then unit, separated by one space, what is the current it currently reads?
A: 70 µA
